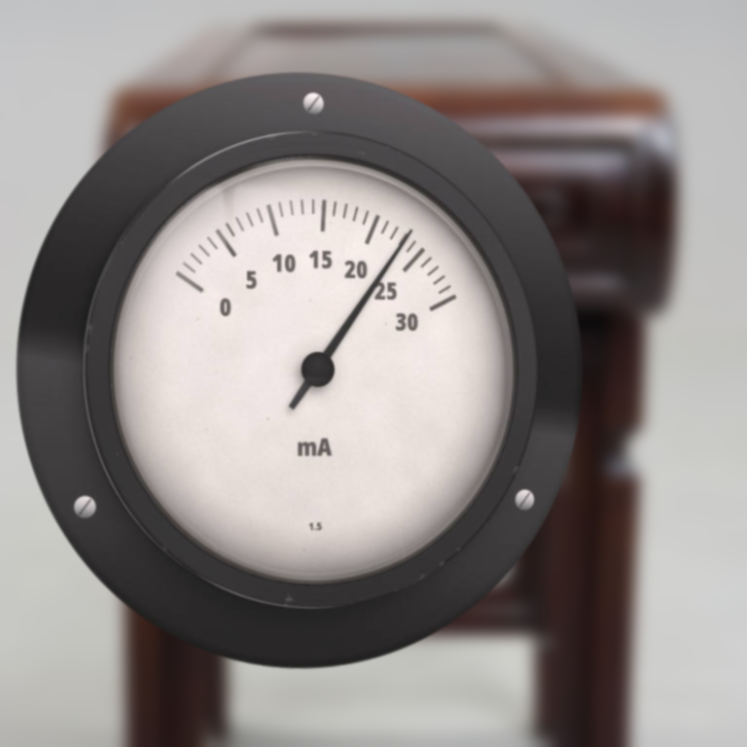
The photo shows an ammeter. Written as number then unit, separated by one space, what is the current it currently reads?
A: 23 mA
